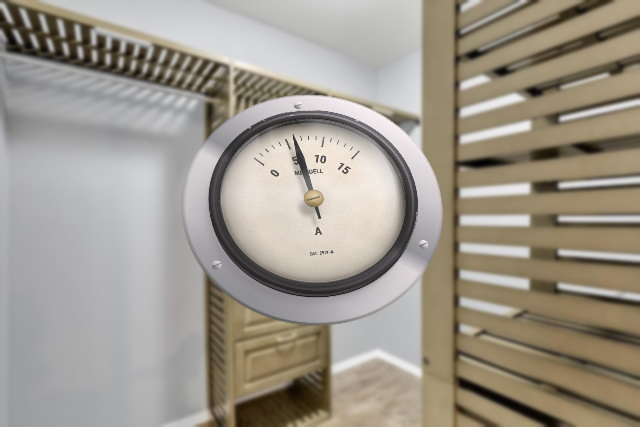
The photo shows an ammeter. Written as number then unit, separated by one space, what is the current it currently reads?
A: 6 A
